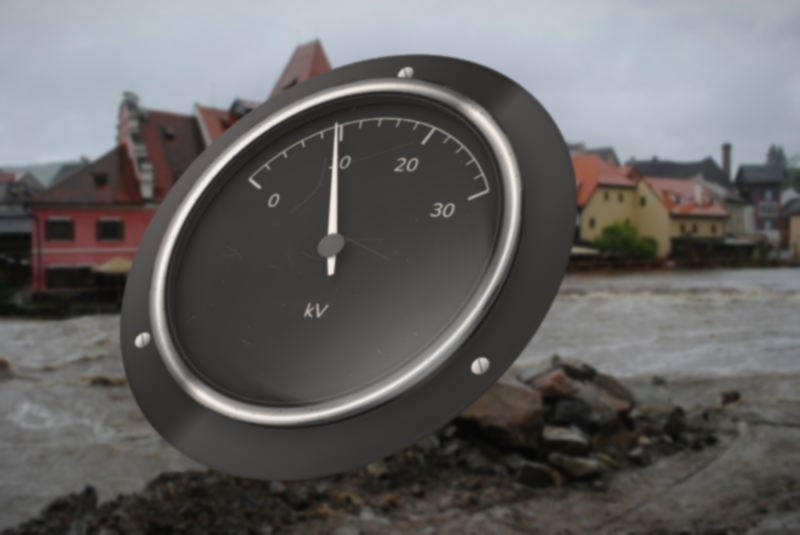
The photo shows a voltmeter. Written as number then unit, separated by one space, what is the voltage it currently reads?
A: 10 kV
